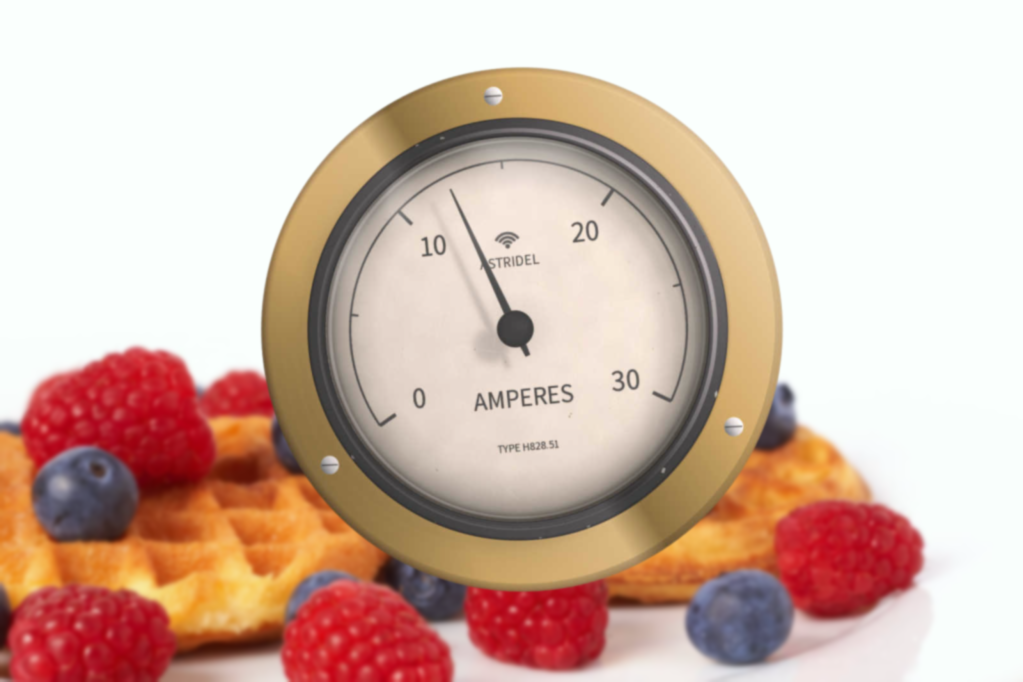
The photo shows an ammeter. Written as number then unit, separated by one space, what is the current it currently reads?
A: 12.5 A
